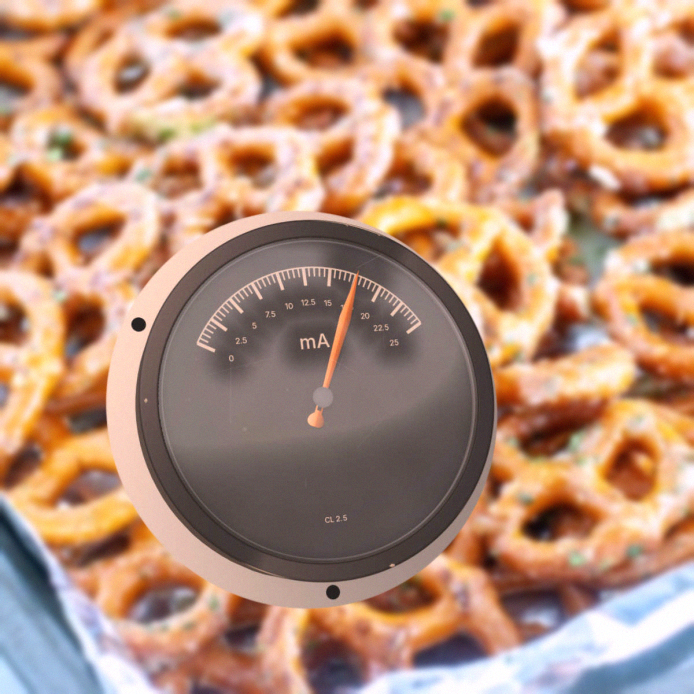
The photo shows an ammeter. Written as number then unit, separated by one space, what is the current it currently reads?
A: 17.5 mA
